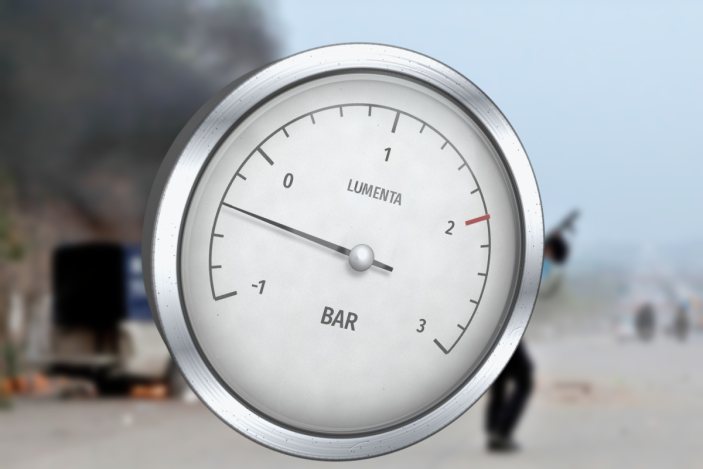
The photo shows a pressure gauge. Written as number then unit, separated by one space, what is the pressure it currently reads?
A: -0.4 bar
